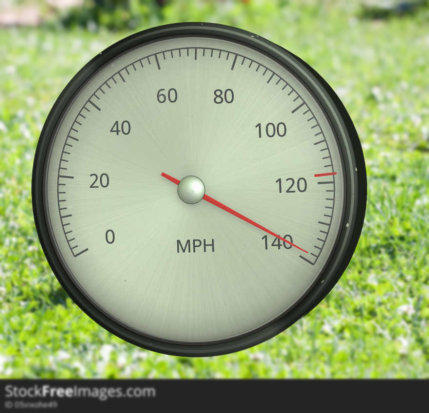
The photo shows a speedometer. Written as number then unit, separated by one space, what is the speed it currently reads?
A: 138 mph
